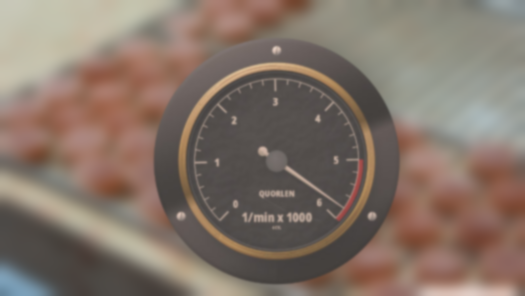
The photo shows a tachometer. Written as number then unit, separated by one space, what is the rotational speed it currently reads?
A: 5800 rpm
